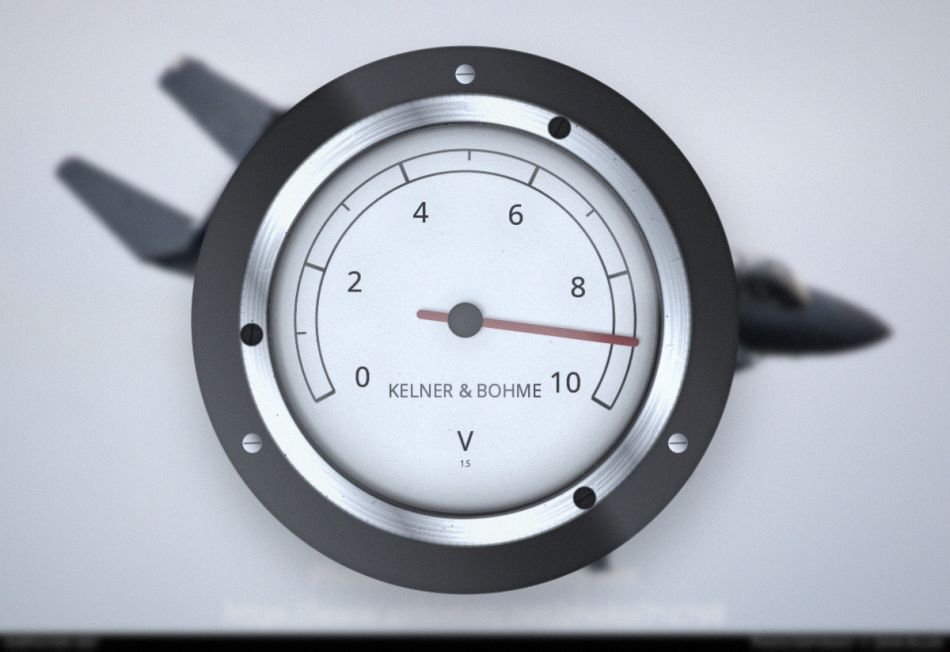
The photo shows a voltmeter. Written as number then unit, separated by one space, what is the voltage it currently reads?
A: 9 V
